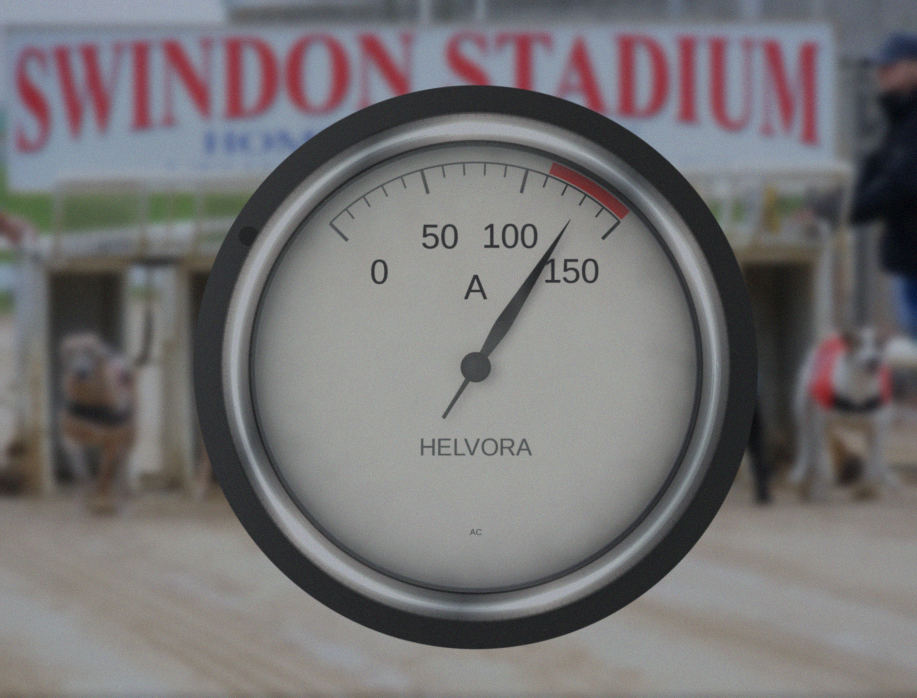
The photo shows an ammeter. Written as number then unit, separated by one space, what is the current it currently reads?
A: 130 A
